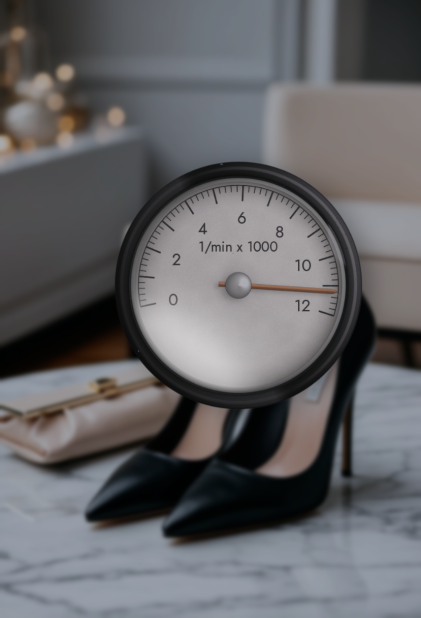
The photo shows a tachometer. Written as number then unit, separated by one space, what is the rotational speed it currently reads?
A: 11200 rpm
